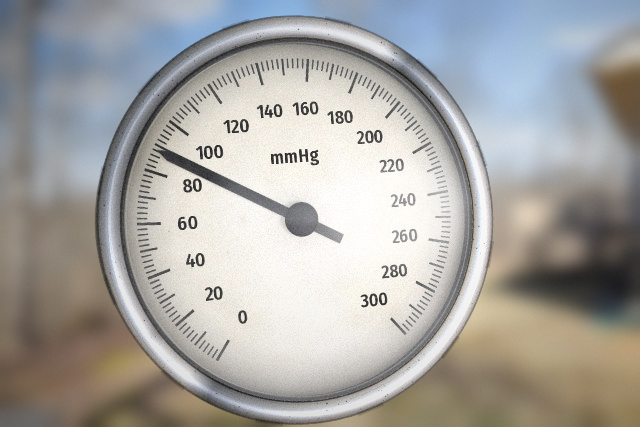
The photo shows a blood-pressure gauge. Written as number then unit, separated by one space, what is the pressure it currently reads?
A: 88 mmHg
